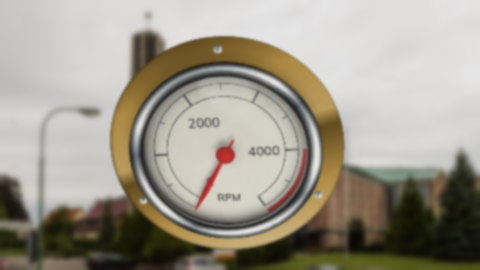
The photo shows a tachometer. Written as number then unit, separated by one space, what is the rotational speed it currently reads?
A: 0 rpm
